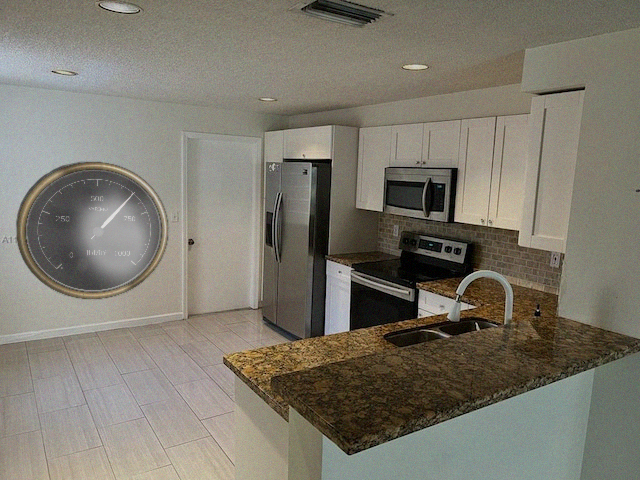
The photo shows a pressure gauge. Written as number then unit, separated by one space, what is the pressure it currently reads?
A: 650 psi
